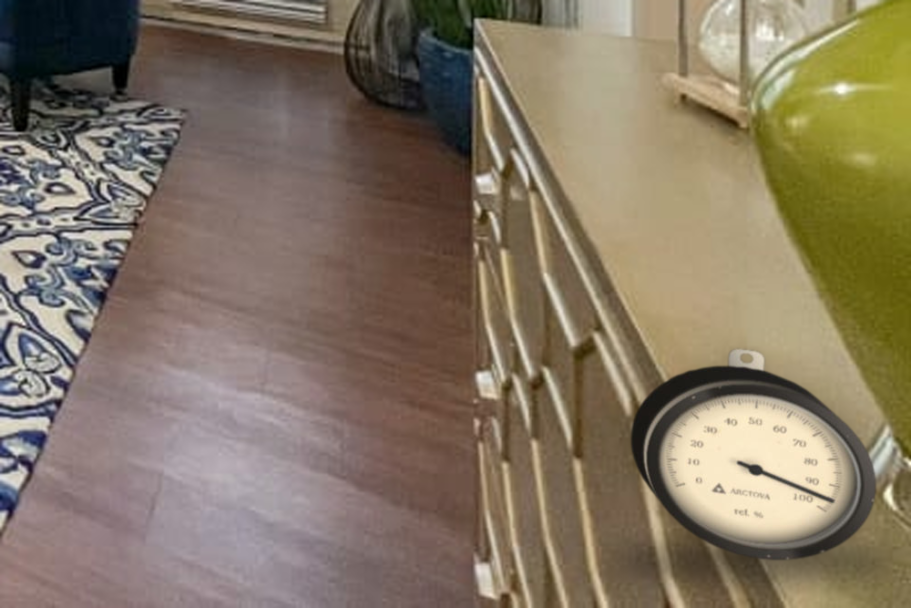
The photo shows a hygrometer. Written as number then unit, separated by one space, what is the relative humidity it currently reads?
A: 95 %
